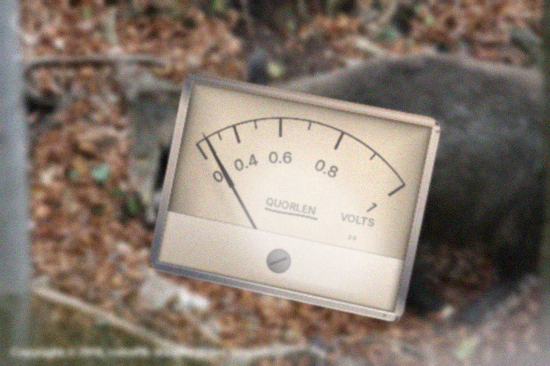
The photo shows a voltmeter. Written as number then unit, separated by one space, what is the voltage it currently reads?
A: 0.2 V
